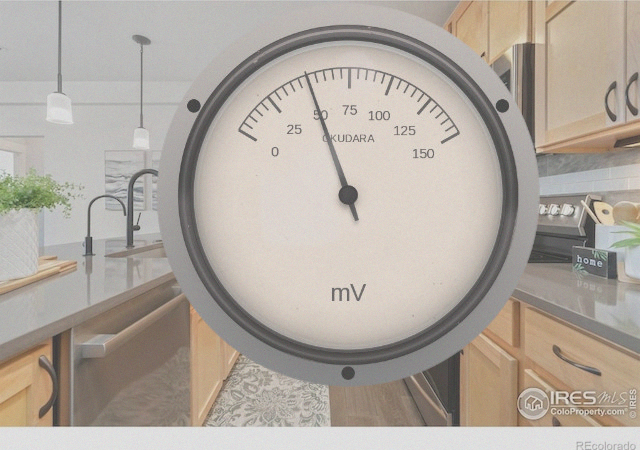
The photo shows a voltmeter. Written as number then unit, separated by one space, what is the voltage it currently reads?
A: 50 mV
